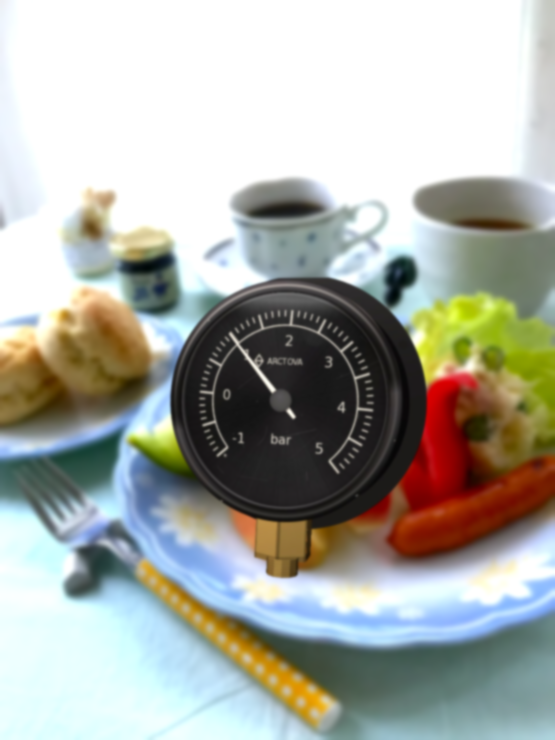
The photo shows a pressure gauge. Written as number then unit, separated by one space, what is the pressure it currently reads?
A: 1 bar
